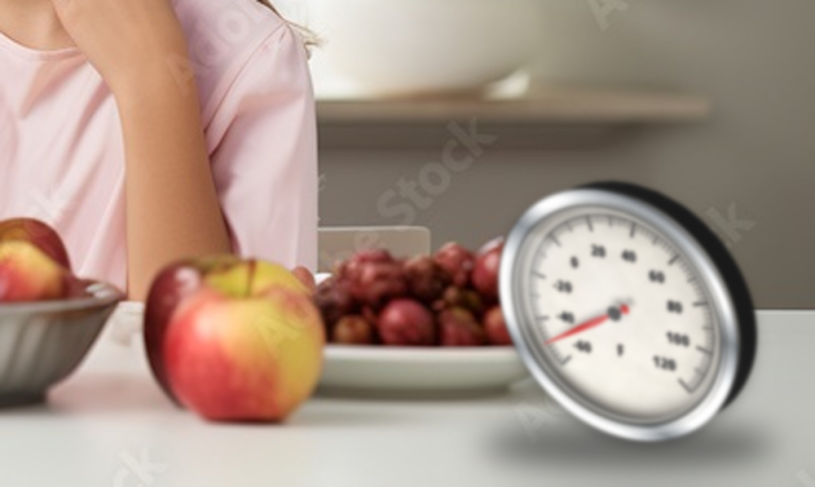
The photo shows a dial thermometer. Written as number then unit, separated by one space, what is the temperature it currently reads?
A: -50 °F
